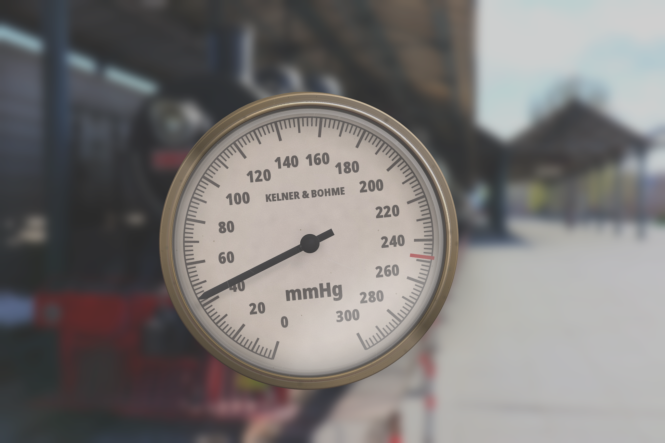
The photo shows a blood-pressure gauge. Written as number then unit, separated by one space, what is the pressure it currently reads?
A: 44 mmHg
